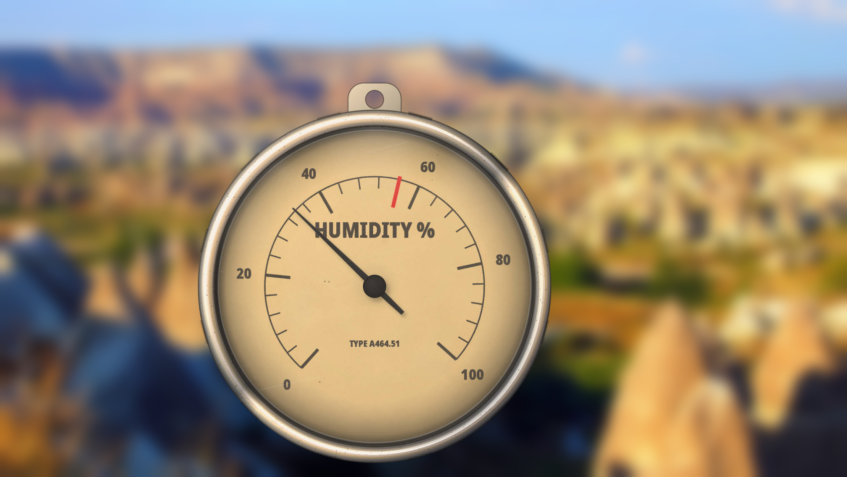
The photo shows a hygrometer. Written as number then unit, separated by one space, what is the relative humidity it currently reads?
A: 34 %
